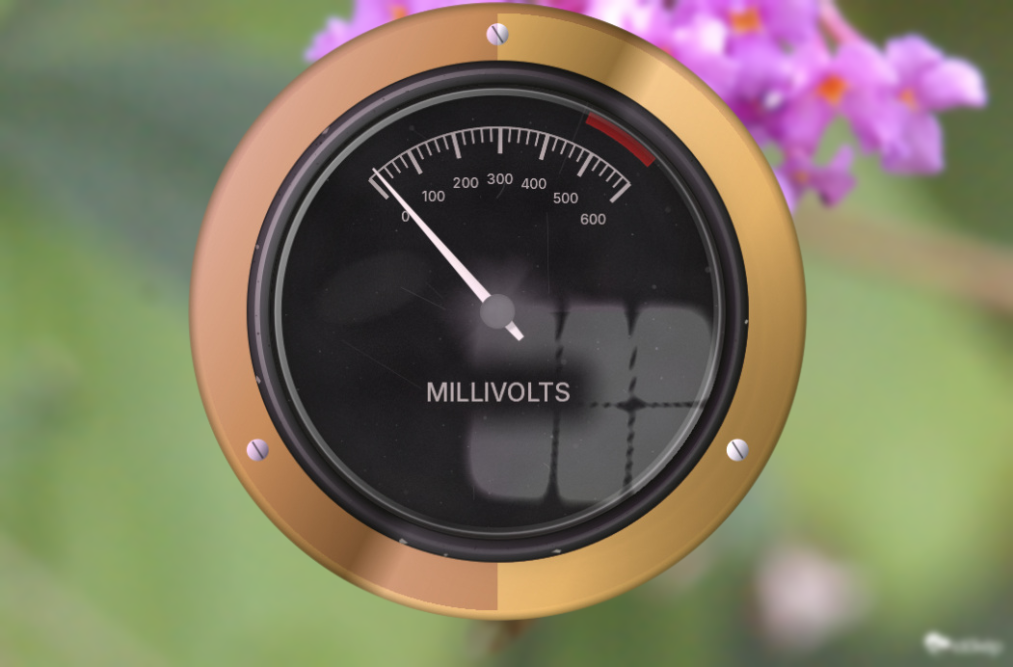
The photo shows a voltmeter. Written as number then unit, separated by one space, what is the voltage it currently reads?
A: 20 mV
